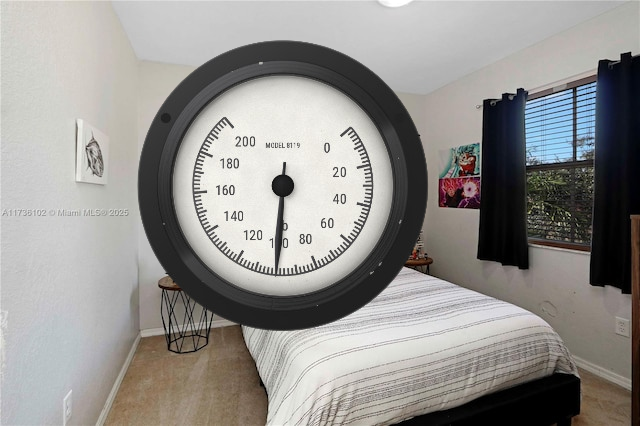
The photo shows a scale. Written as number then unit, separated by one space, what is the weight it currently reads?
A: 100 lb
